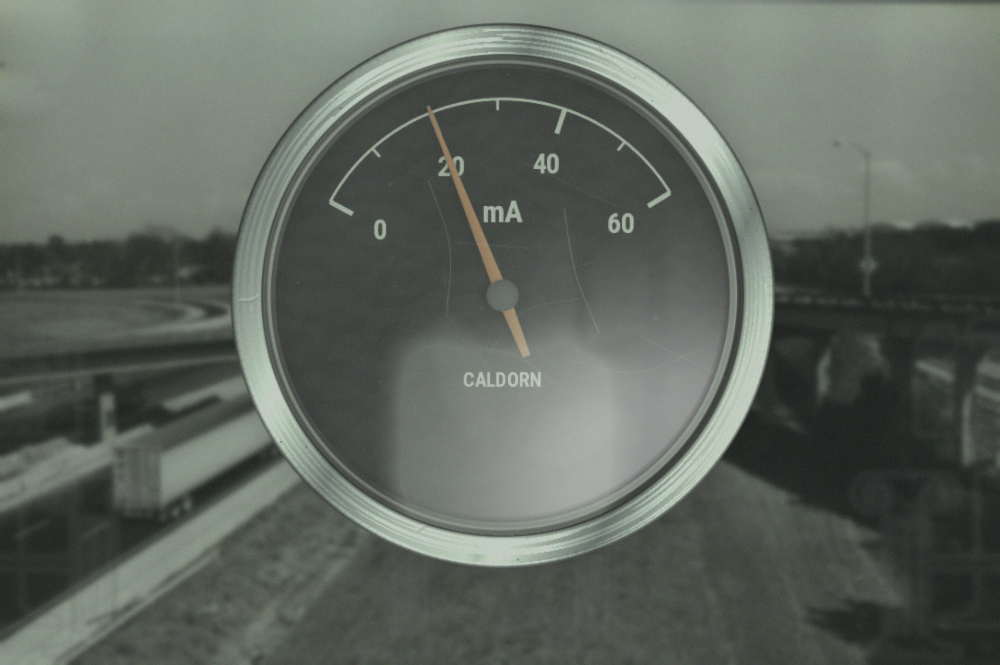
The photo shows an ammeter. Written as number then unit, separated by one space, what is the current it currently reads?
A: 20 mA
